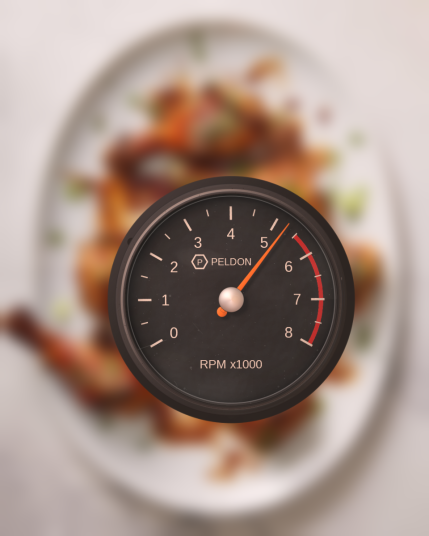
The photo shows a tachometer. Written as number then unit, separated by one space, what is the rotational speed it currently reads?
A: 5250 rpm
